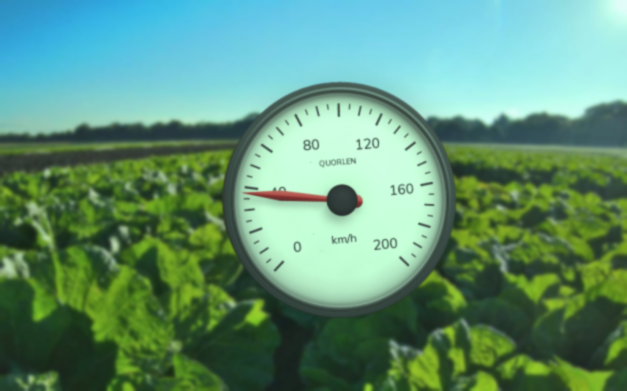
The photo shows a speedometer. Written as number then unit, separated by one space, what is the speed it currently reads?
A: 37.5 km/h
